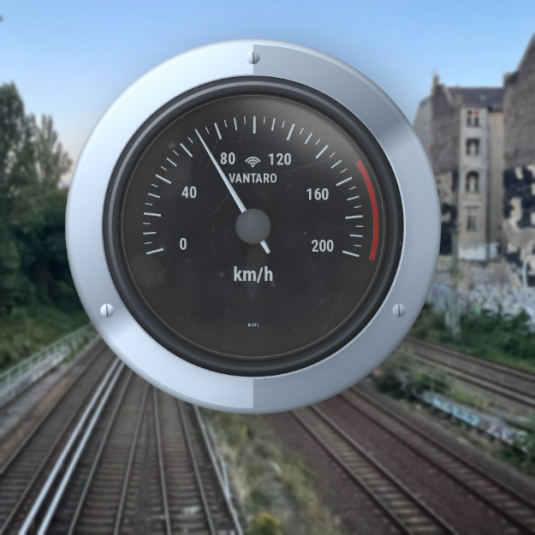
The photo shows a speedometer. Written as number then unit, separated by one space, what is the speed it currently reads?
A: 70 km/h
